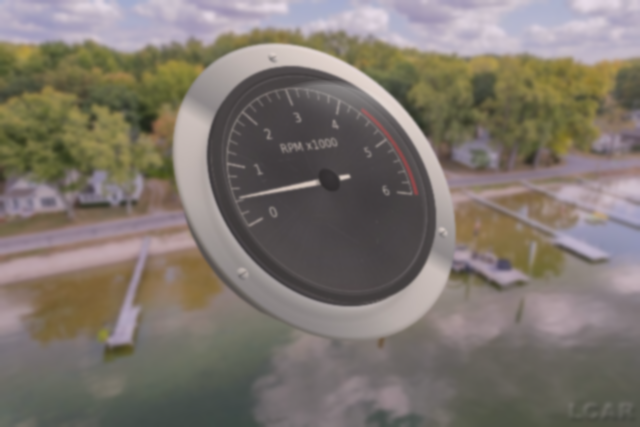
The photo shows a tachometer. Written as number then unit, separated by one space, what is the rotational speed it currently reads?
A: 400 rpm
